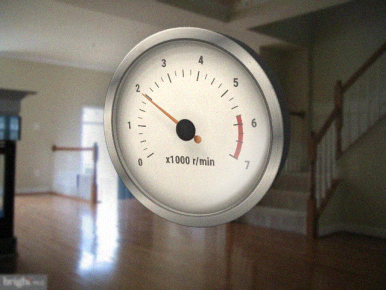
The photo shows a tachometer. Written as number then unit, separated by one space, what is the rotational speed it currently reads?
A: 2000 rpm
